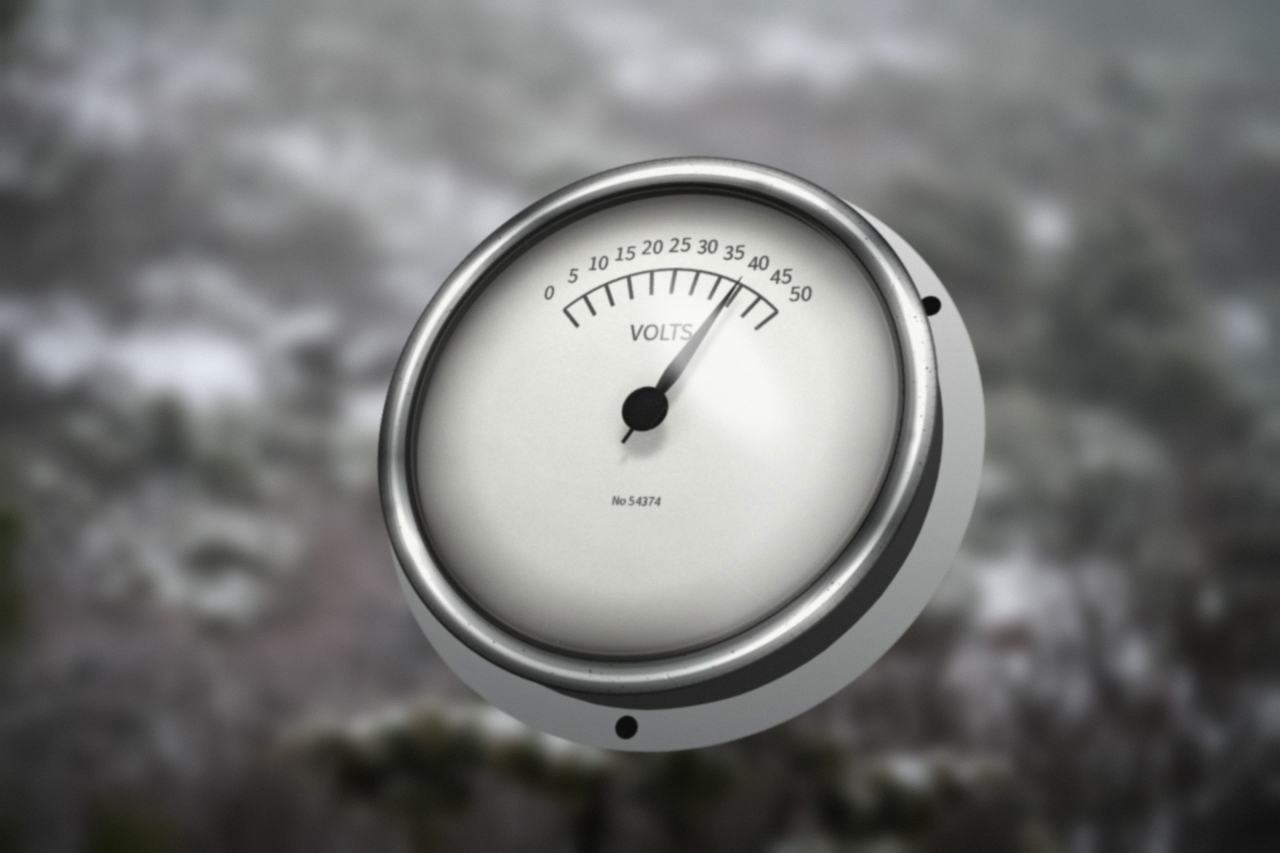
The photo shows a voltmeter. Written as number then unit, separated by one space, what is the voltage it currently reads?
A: 40 V
